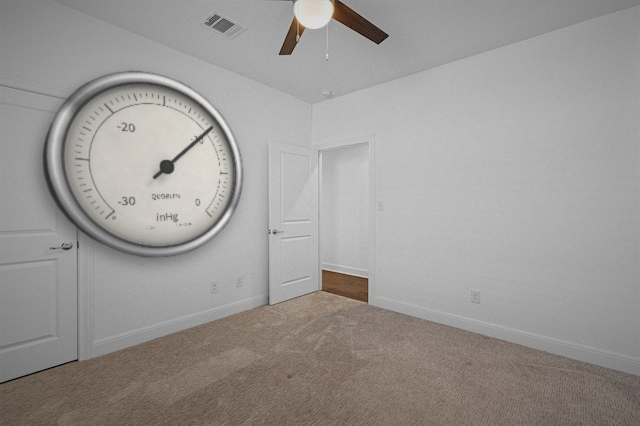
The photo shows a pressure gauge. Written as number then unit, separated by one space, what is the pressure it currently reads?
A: -10 inHg
